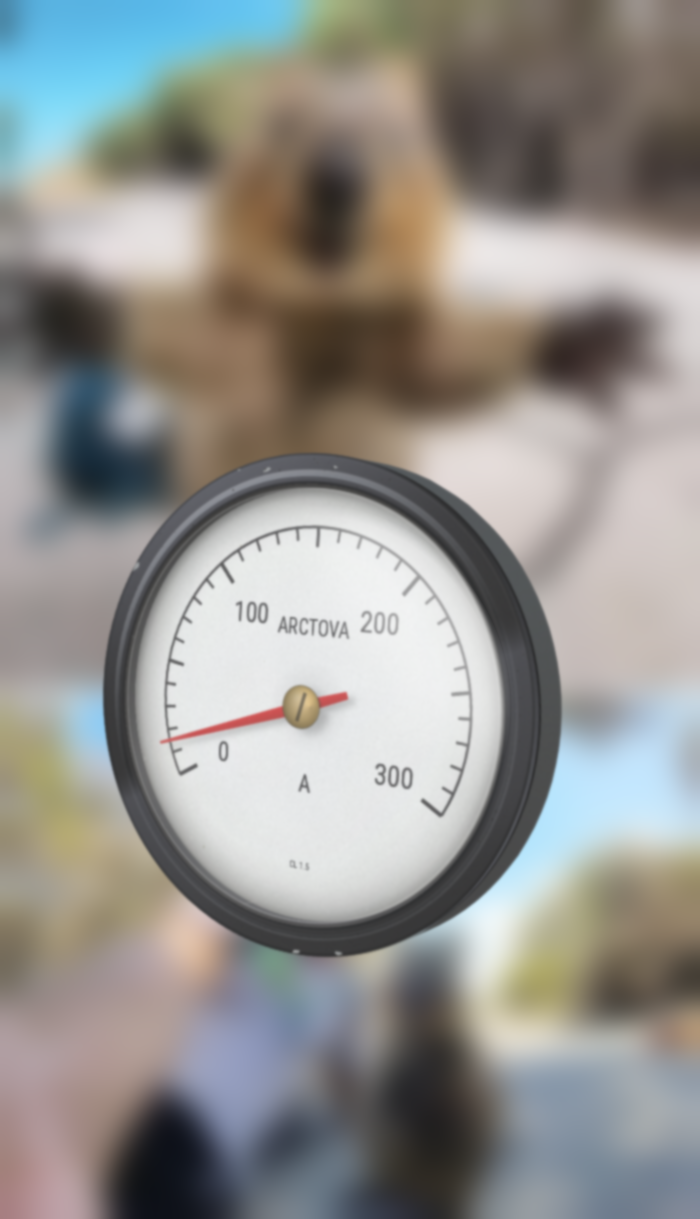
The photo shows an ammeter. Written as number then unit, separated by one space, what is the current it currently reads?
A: 15 A
